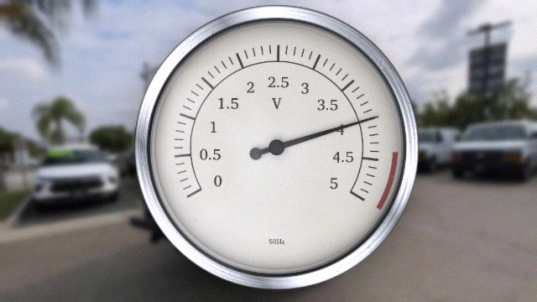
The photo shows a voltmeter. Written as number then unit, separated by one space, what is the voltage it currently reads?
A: 4 V
